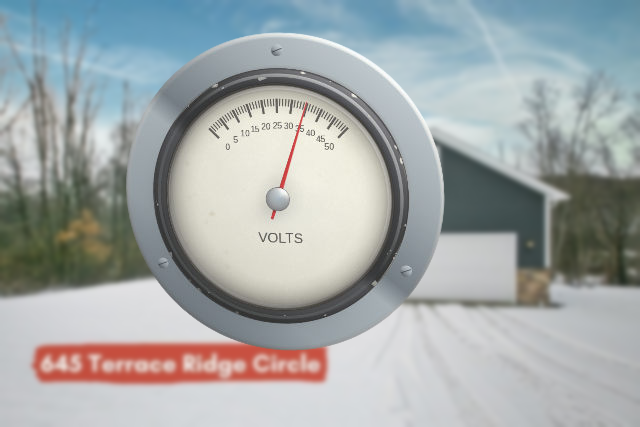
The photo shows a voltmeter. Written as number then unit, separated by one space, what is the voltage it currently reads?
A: 35 V
